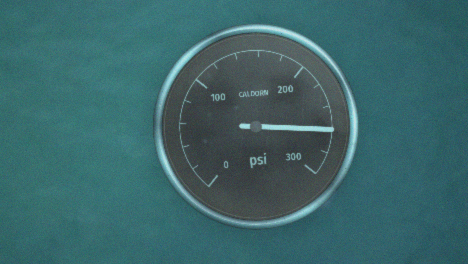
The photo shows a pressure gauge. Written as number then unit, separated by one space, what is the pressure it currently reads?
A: 260 psi
